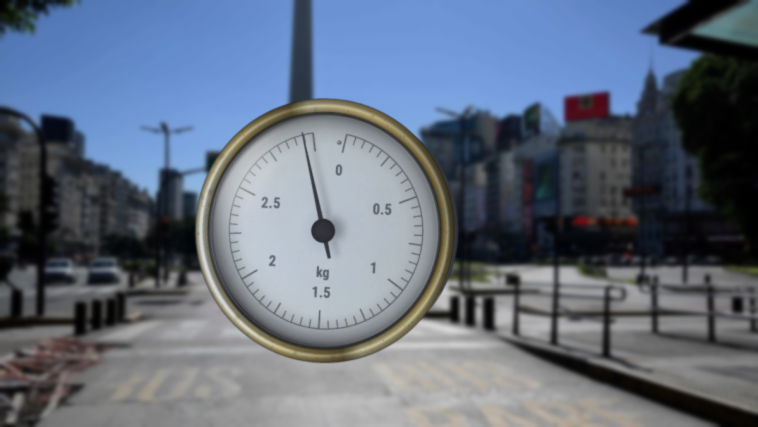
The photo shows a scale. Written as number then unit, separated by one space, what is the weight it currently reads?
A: 2.95 kg
